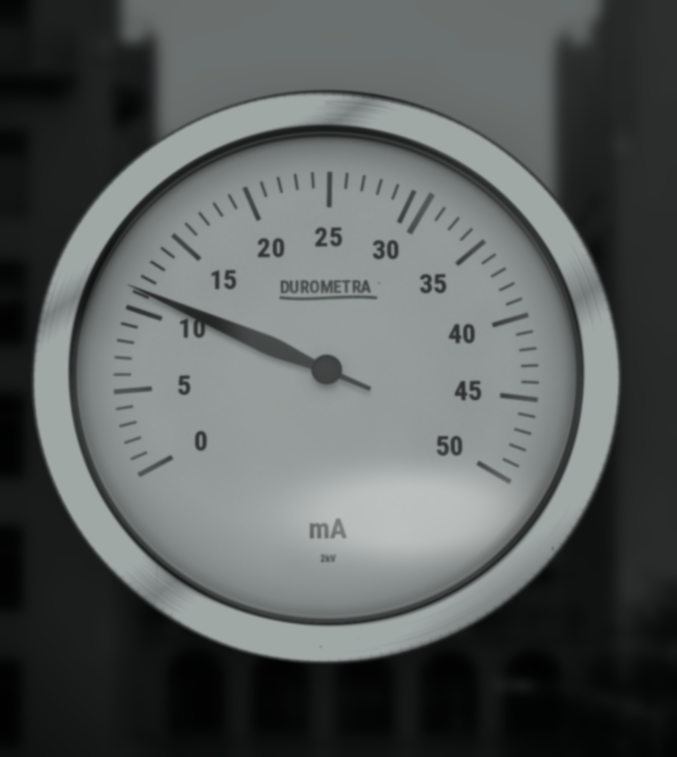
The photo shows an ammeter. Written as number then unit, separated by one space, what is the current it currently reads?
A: 11 mA
